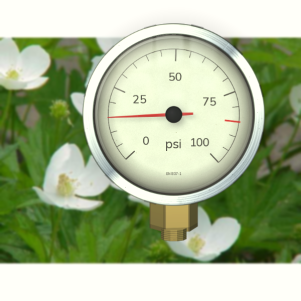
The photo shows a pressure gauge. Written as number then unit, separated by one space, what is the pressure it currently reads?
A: 15 psi
